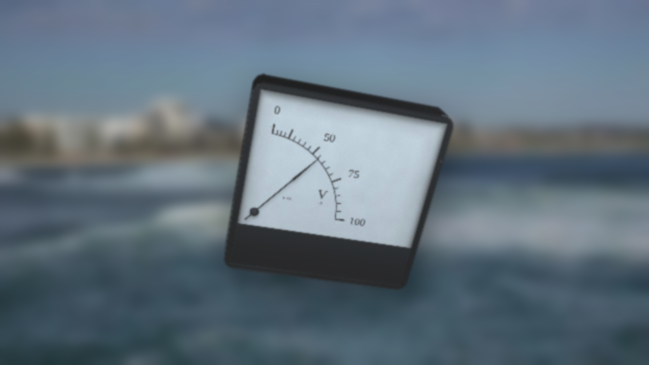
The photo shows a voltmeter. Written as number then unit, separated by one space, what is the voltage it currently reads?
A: 55 V
